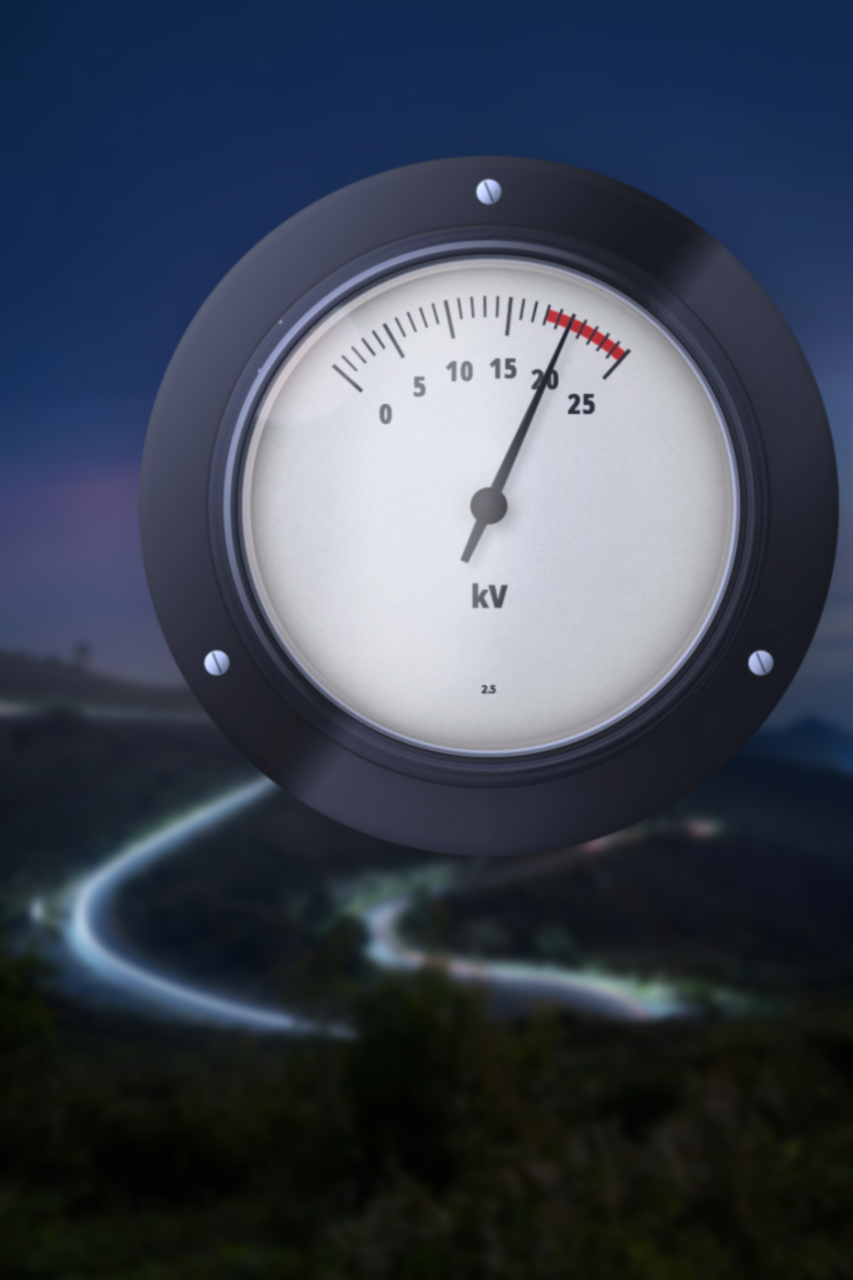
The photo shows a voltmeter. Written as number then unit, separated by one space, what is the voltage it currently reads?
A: 20 kV
